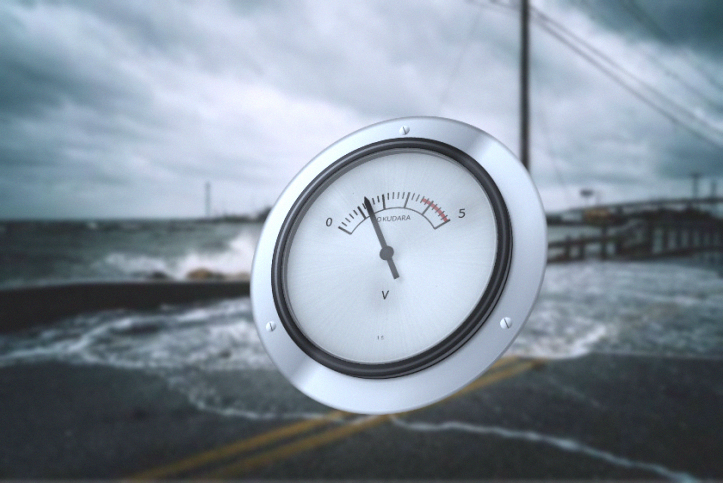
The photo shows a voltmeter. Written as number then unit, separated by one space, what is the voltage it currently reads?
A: 1.4 V
